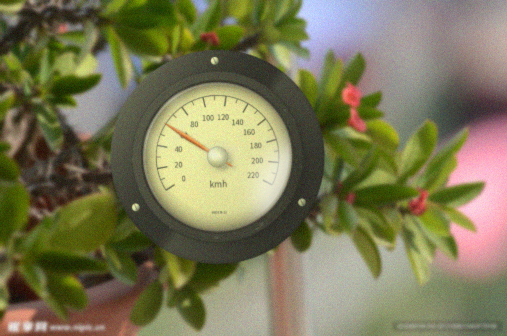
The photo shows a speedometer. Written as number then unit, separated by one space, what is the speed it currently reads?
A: 60 km/h
